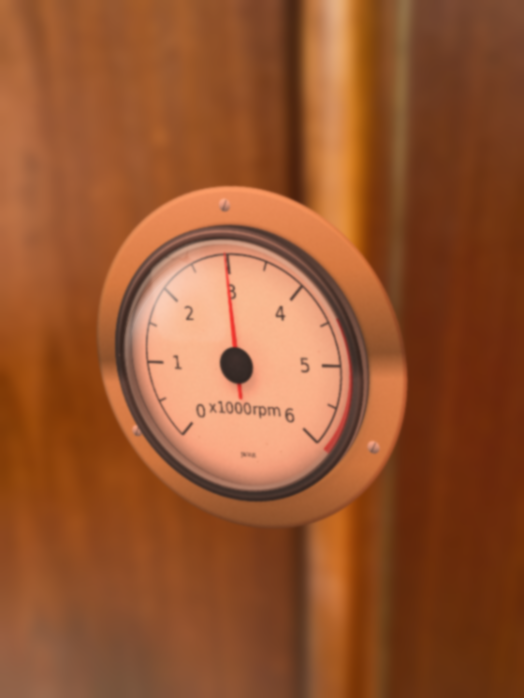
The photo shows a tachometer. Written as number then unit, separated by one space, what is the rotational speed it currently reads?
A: 3000 rpm
